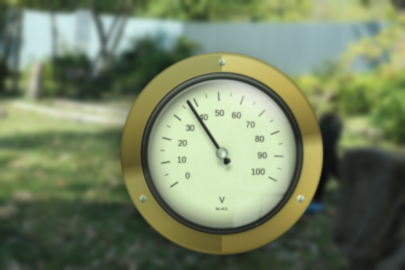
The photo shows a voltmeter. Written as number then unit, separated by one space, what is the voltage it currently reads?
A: 37.5 V
